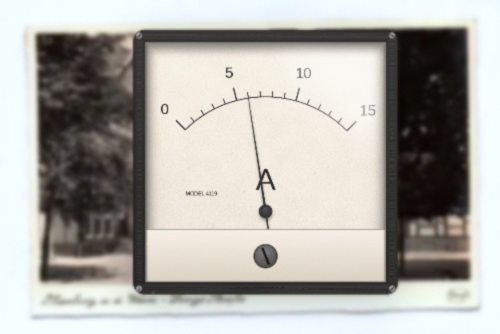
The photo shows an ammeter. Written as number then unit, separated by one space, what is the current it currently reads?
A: 6 A
